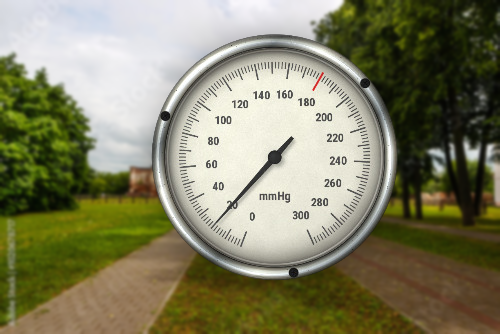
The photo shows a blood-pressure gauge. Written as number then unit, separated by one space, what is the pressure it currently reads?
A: 20 mmHg
